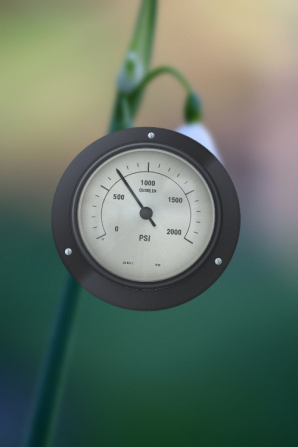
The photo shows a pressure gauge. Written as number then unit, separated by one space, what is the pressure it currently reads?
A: 700 psi
